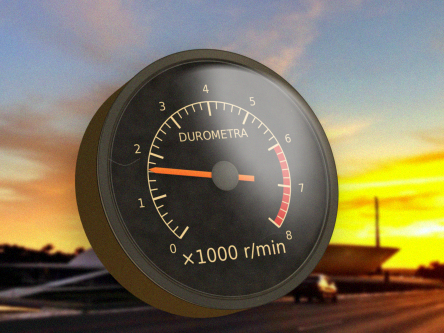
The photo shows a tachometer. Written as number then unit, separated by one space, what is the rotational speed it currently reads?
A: 1600 rpm
